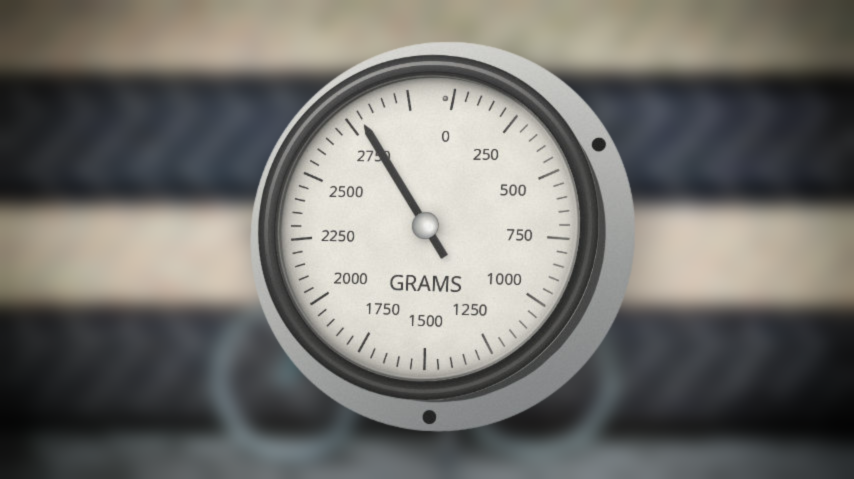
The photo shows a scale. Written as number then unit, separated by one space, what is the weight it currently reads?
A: 2800 g
